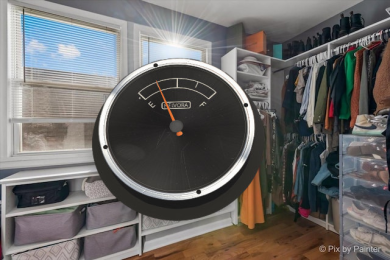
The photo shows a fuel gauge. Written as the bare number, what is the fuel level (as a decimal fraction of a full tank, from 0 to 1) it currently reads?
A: 0.25
